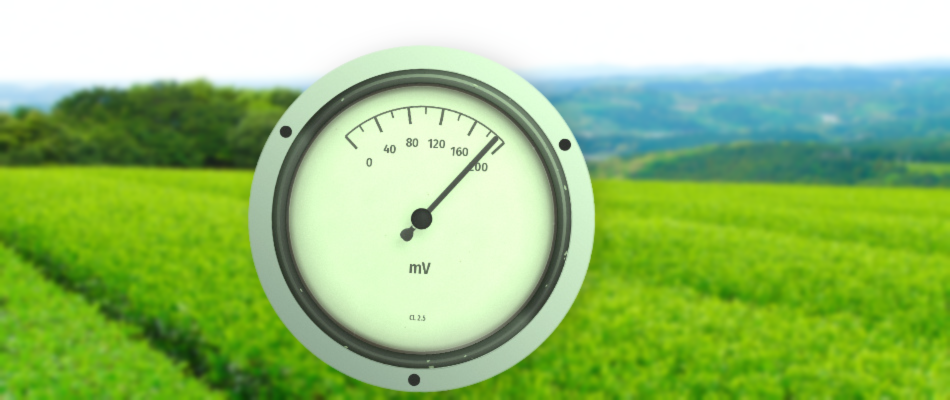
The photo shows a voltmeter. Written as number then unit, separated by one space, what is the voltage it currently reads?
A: 190 mV
